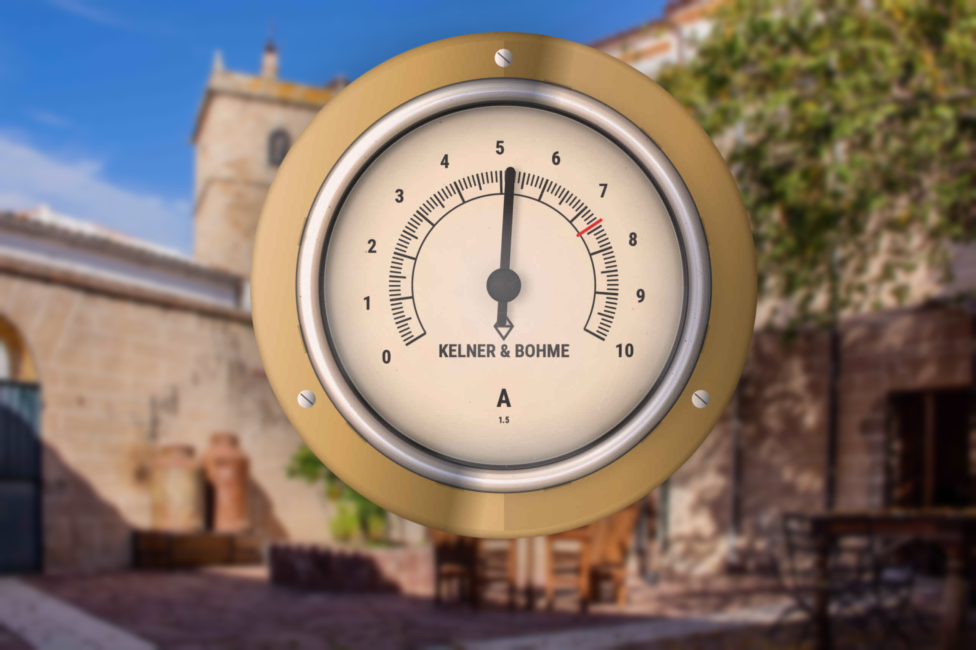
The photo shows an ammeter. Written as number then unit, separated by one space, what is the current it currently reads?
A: 5.2 A
